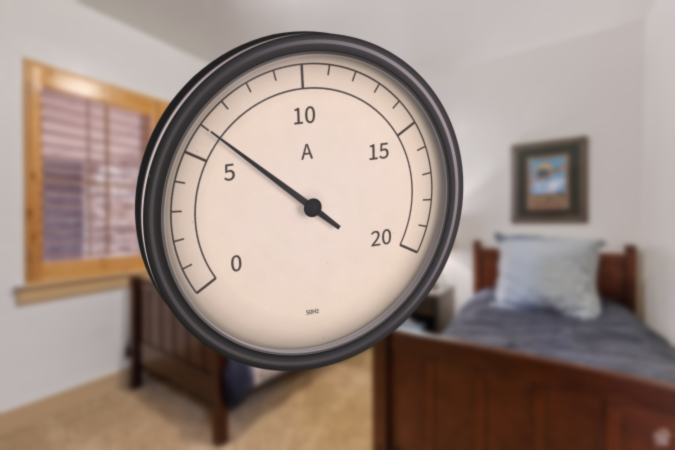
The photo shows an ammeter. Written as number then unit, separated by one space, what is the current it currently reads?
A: 6 A
